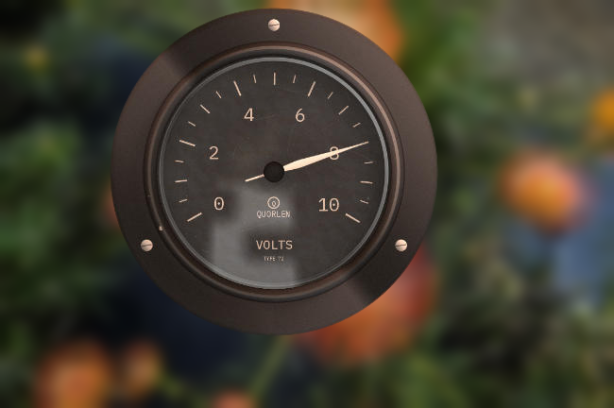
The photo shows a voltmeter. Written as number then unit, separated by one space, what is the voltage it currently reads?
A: 8 V
